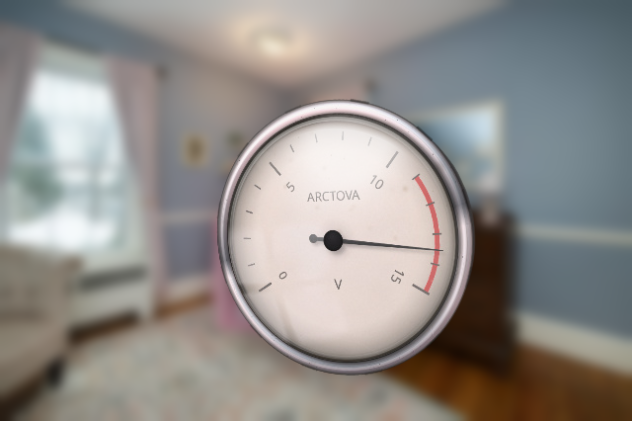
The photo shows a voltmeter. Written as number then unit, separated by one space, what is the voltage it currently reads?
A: 13.5 V
